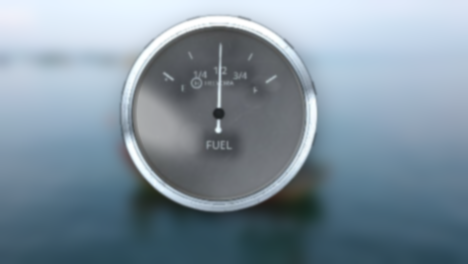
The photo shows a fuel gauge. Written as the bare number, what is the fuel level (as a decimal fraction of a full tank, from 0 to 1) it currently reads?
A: 0.5
